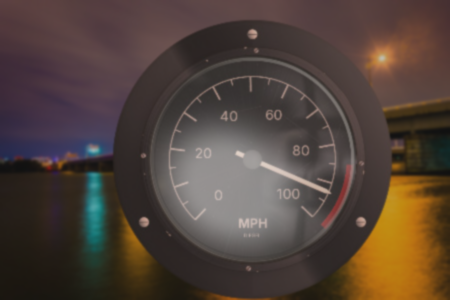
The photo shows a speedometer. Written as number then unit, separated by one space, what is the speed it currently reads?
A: 92.5 mph
